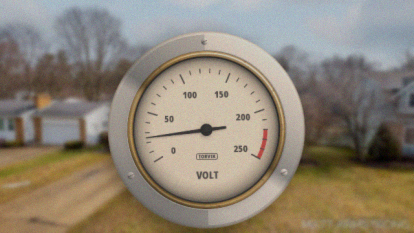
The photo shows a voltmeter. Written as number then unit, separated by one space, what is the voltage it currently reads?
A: 25 V
